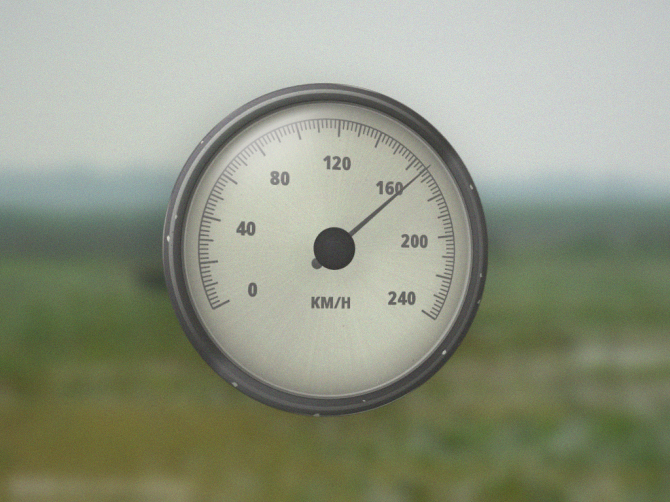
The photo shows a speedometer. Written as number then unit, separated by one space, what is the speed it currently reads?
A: 166 km/h
